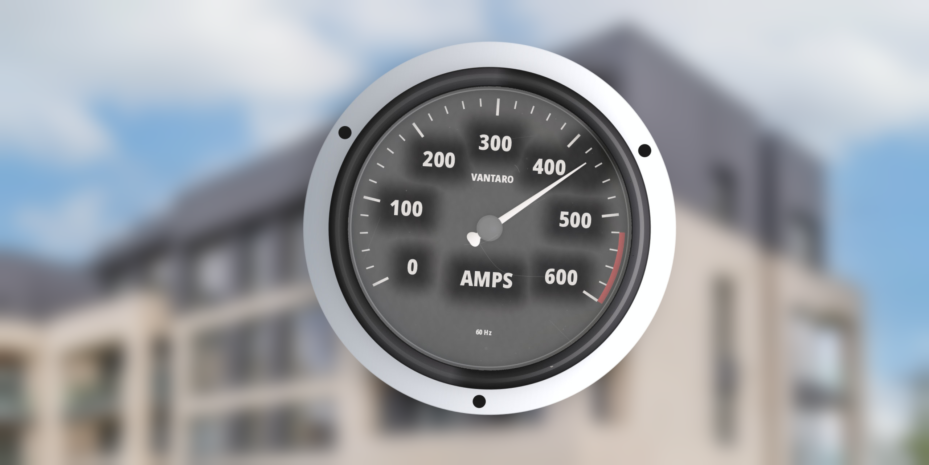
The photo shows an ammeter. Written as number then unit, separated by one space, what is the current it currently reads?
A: 430 A
